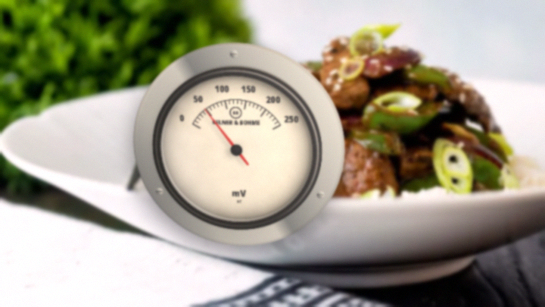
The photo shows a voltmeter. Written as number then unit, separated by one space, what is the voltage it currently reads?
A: 50 mV
